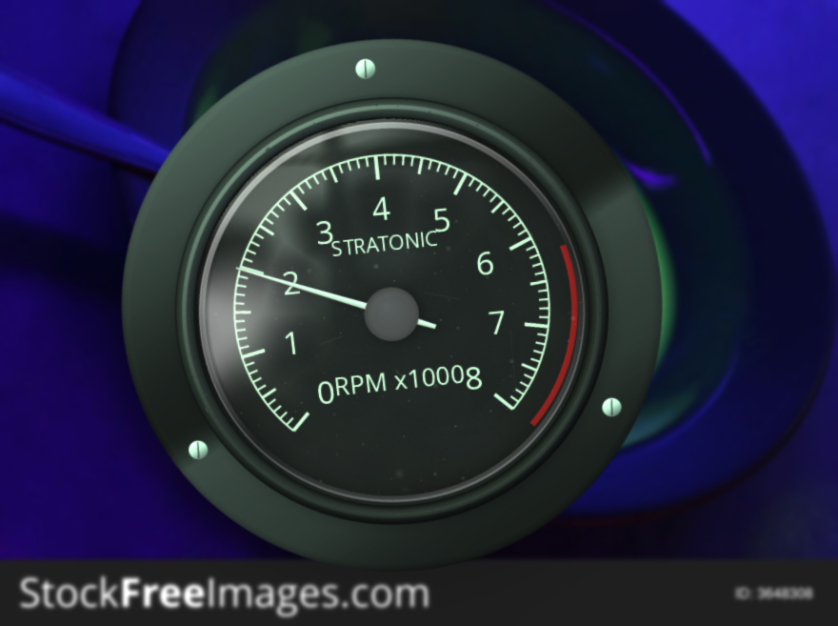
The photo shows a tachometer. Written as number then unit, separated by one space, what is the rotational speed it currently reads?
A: 2000 rpm
